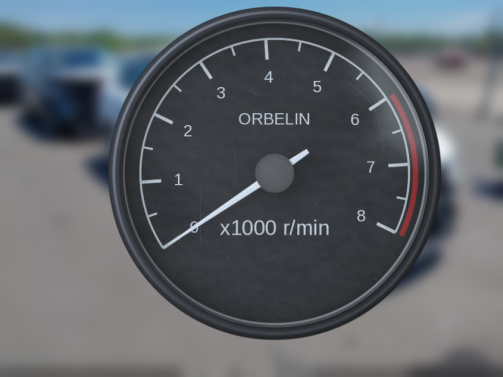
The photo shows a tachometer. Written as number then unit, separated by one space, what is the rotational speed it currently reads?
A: 0 rpm
